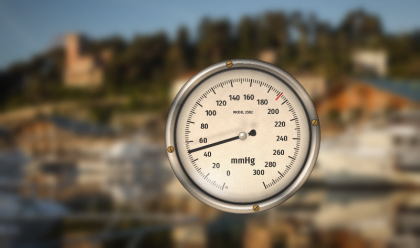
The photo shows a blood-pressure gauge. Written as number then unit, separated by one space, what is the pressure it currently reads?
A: 50 mmHg
